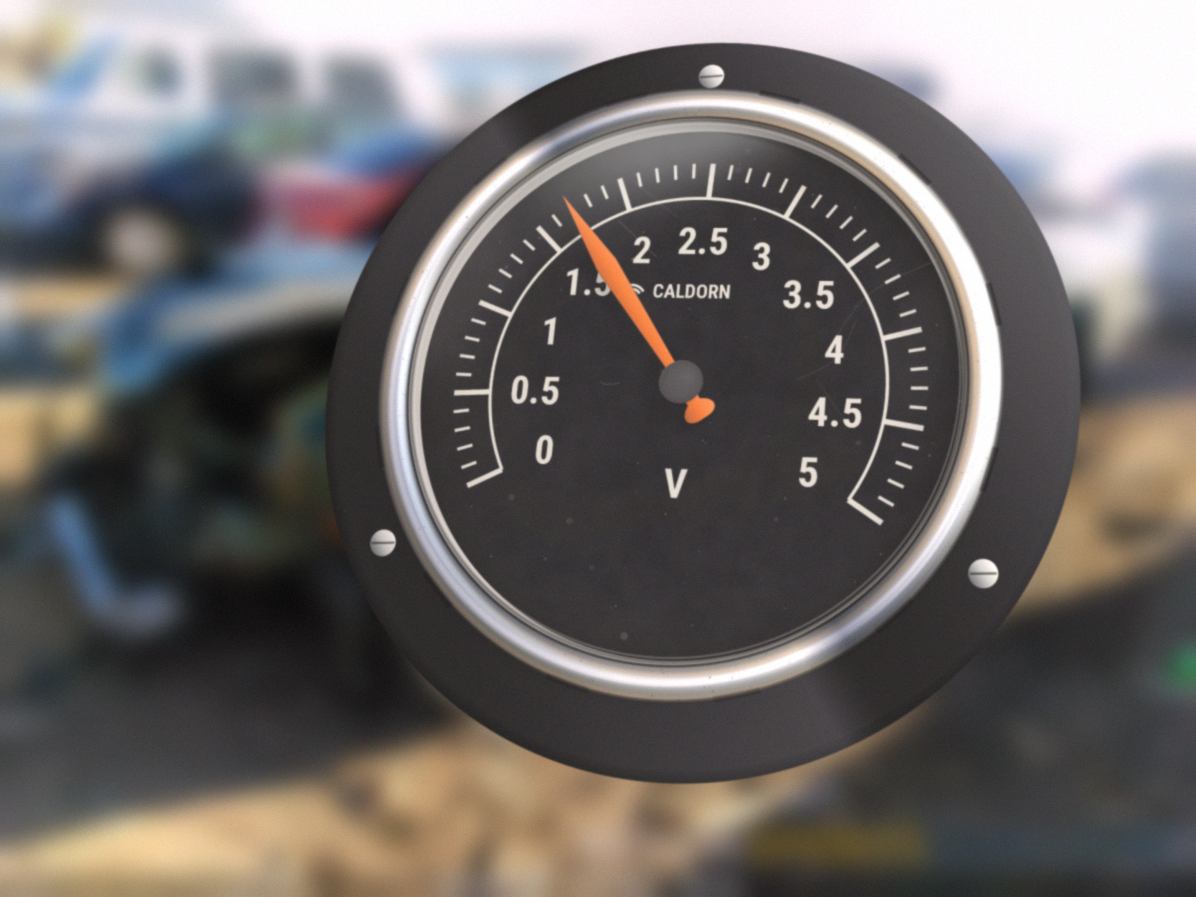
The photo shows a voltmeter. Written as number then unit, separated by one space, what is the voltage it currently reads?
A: 1.7 V
